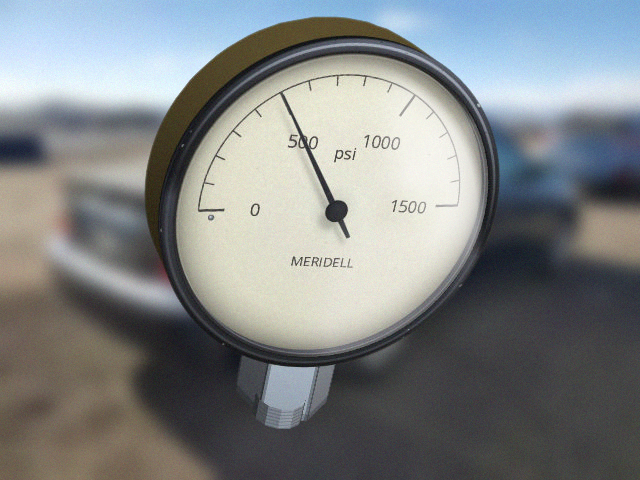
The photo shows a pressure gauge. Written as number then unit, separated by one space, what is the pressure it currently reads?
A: 500 psi
